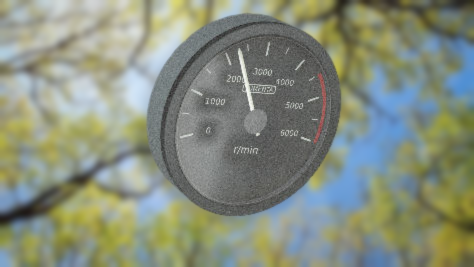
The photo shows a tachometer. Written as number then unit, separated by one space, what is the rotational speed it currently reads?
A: 2250 rpm
